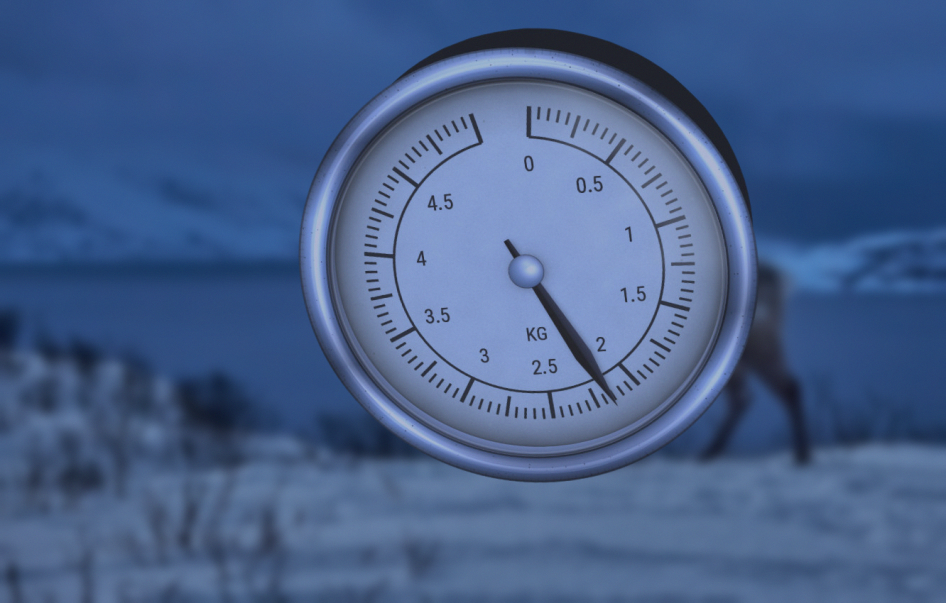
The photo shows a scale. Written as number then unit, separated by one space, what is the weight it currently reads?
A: 2.15 kg
